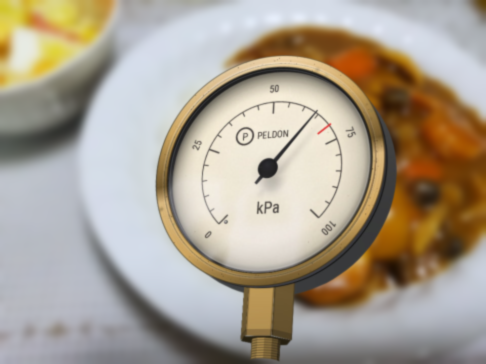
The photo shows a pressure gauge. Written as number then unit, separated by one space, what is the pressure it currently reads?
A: 65 kPa
